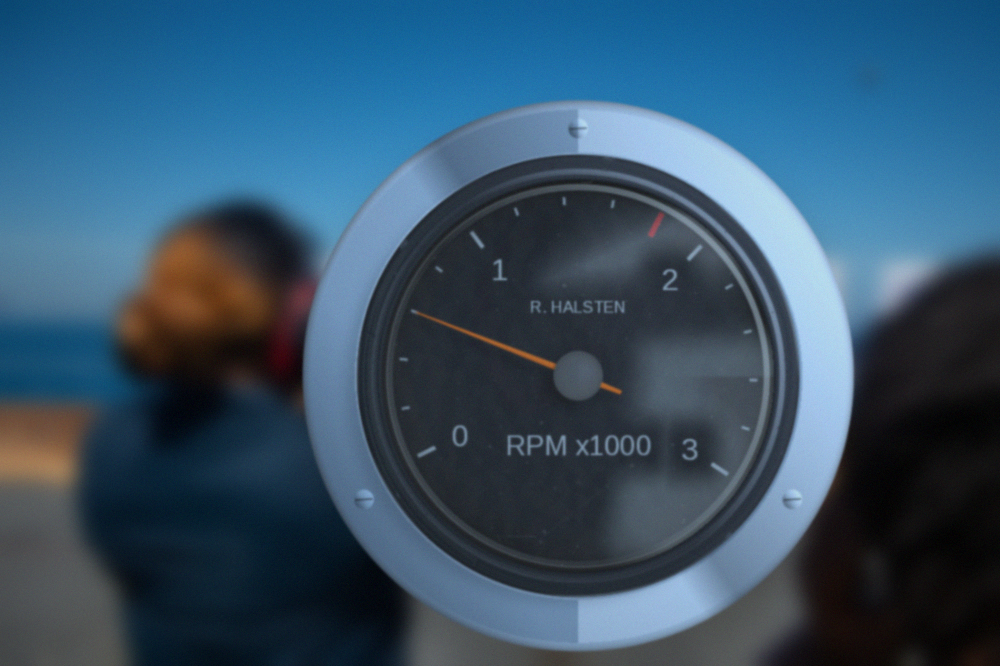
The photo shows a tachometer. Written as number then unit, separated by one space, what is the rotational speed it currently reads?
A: 600 rpm
